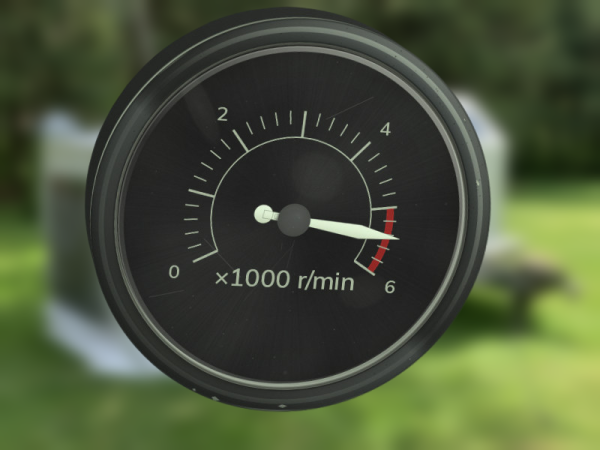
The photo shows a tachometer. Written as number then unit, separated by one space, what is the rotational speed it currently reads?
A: 5400 rpm
